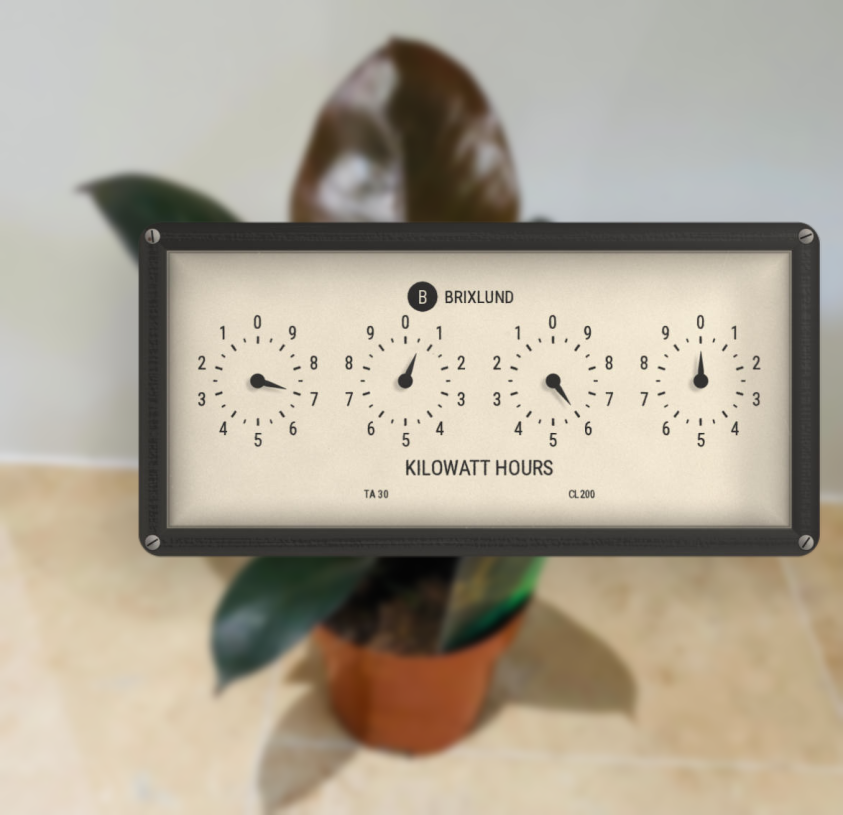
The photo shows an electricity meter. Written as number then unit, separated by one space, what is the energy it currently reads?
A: 7060 kWh
